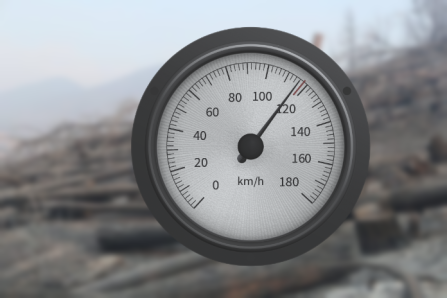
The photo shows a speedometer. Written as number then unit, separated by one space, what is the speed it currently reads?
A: 116 km/h
